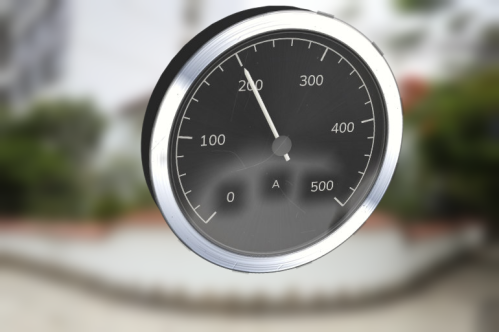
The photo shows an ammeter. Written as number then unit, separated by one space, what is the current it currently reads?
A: 200 A
